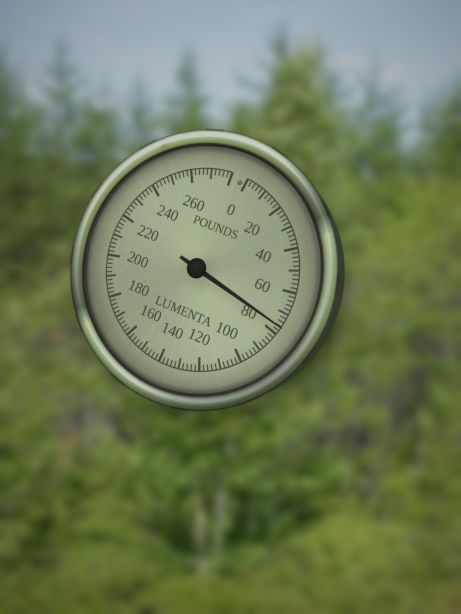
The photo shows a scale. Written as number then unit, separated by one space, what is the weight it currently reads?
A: 76 lb
